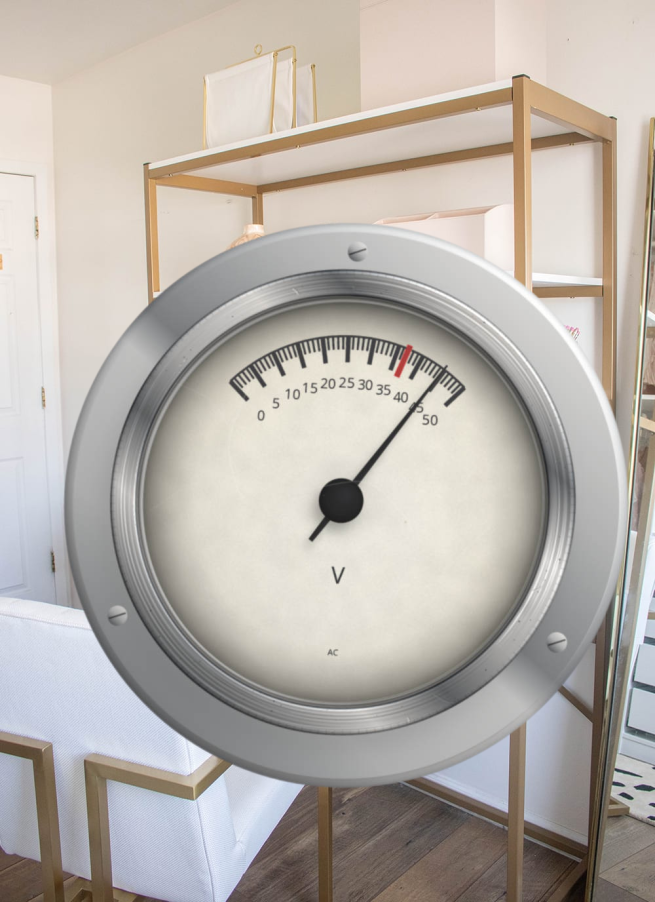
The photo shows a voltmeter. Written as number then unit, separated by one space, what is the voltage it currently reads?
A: 45 V
